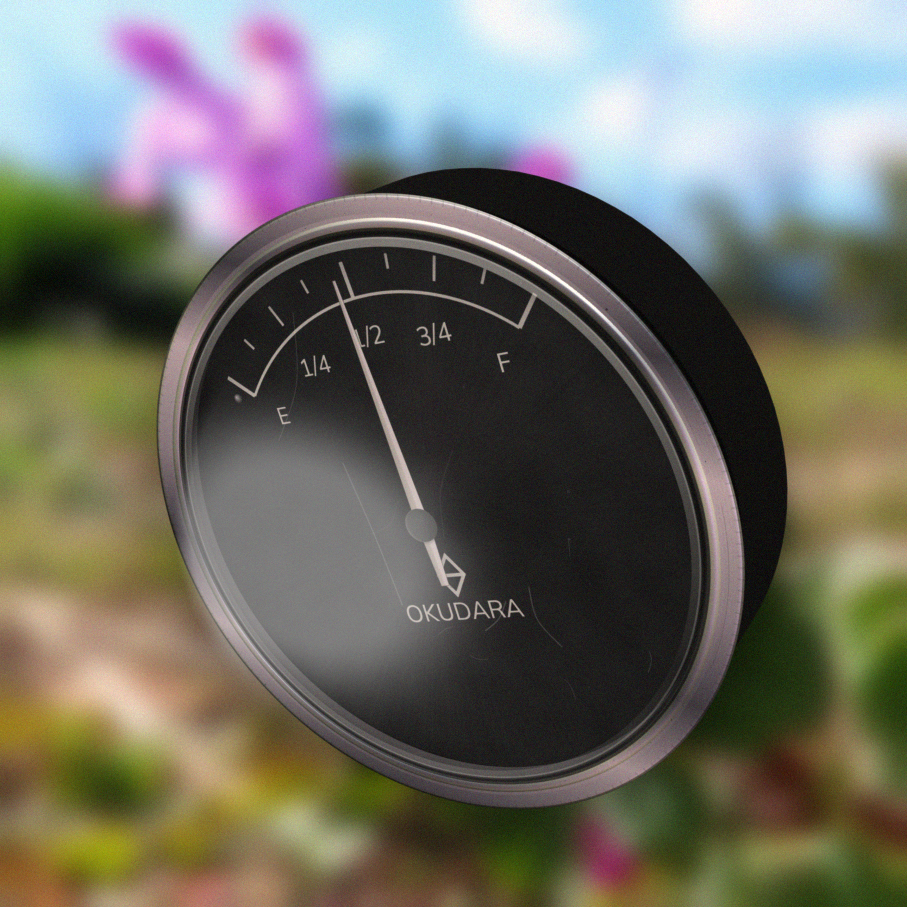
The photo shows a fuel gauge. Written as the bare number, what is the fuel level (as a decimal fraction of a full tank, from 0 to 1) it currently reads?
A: 0.5
